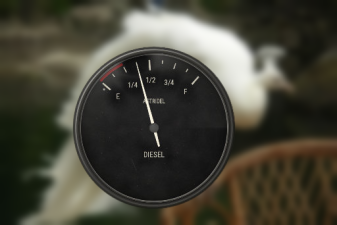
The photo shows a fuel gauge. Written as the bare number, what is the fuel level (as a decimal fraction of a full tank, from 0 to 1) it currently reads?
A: 0.375
